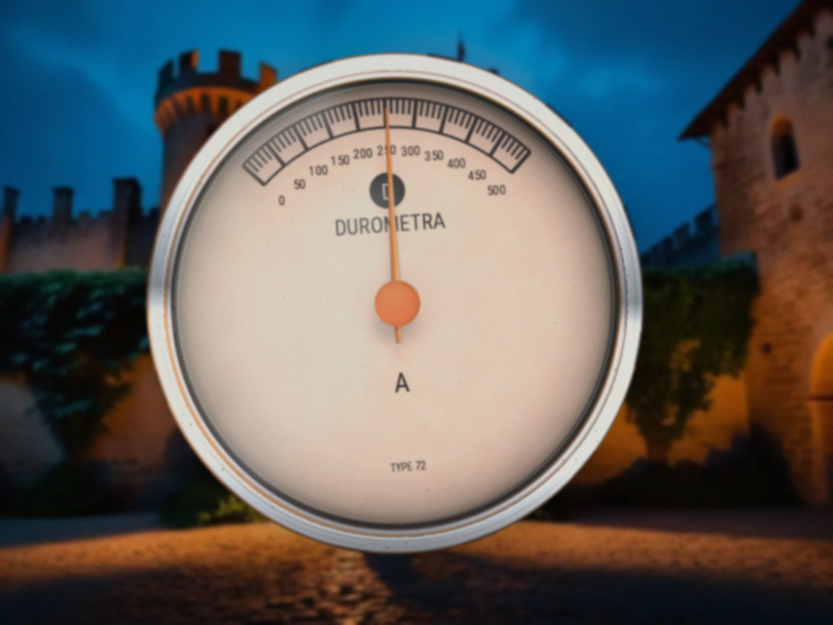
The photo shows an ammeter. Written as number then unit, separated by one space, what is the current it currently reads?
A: 250 A
